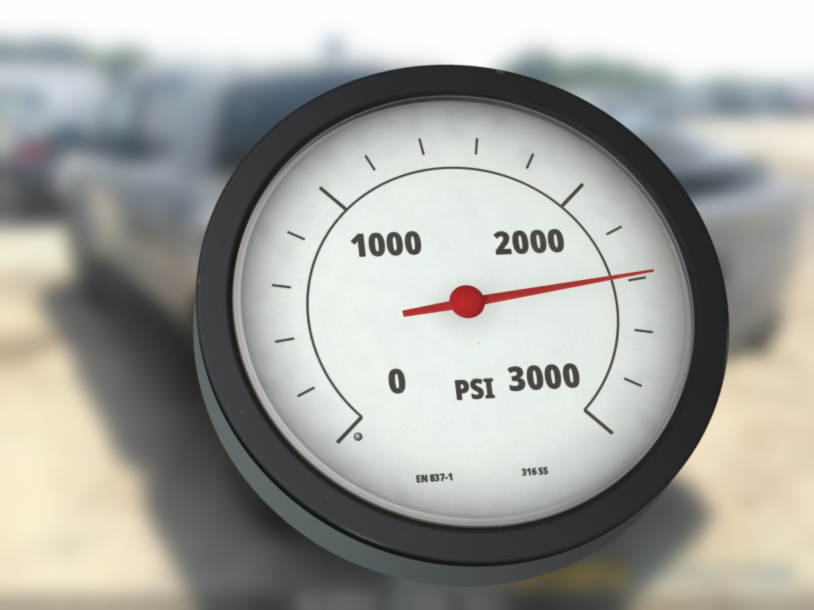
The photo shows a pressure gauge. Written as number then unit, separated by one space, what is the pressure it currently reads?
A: 2400 psi
